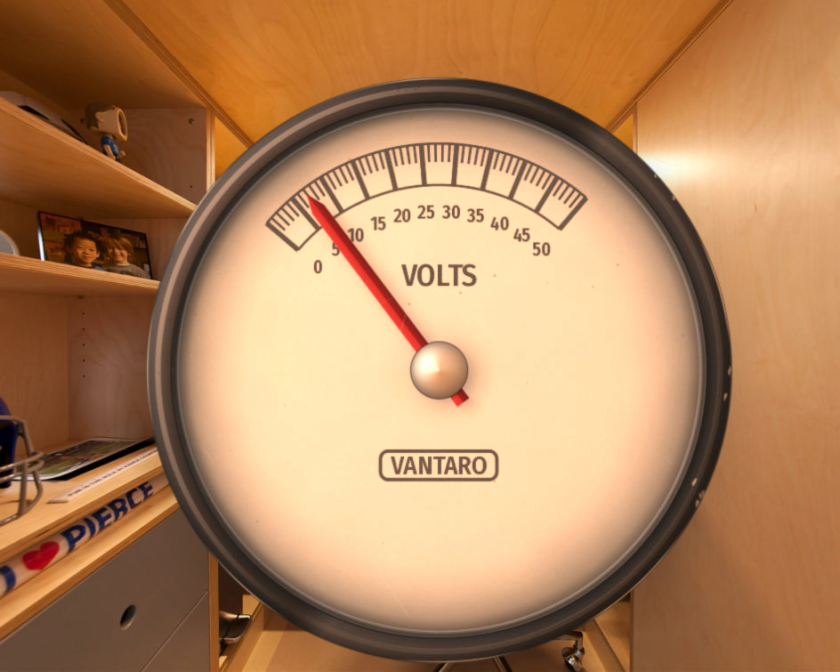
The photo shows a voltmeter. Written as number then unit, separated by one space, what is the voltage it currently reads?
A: 7 V
